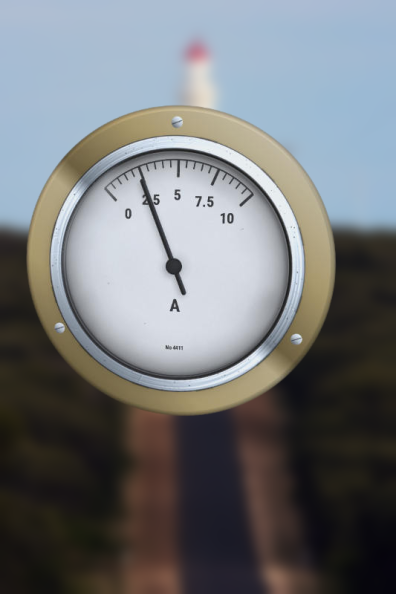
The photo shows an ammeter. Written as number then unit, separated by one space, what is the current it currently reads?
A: 2.5 A
